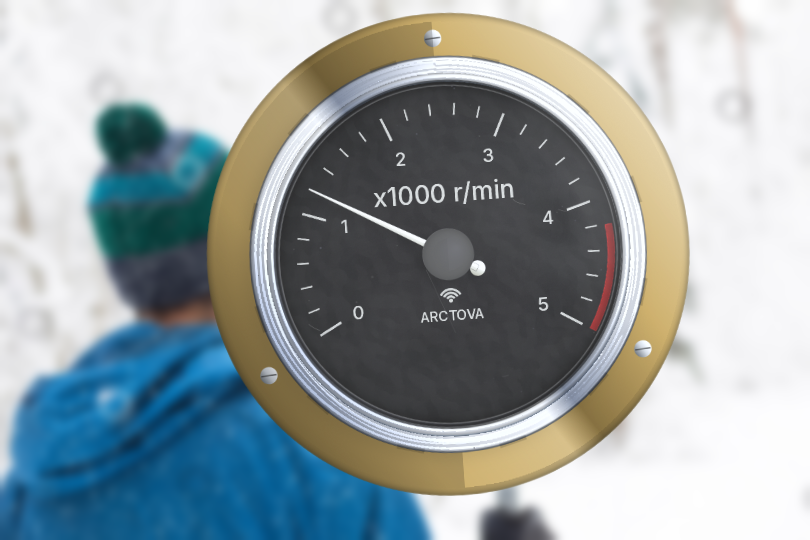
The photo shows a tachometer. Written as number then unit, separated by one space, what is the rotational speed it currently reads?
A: 1200 rpm
